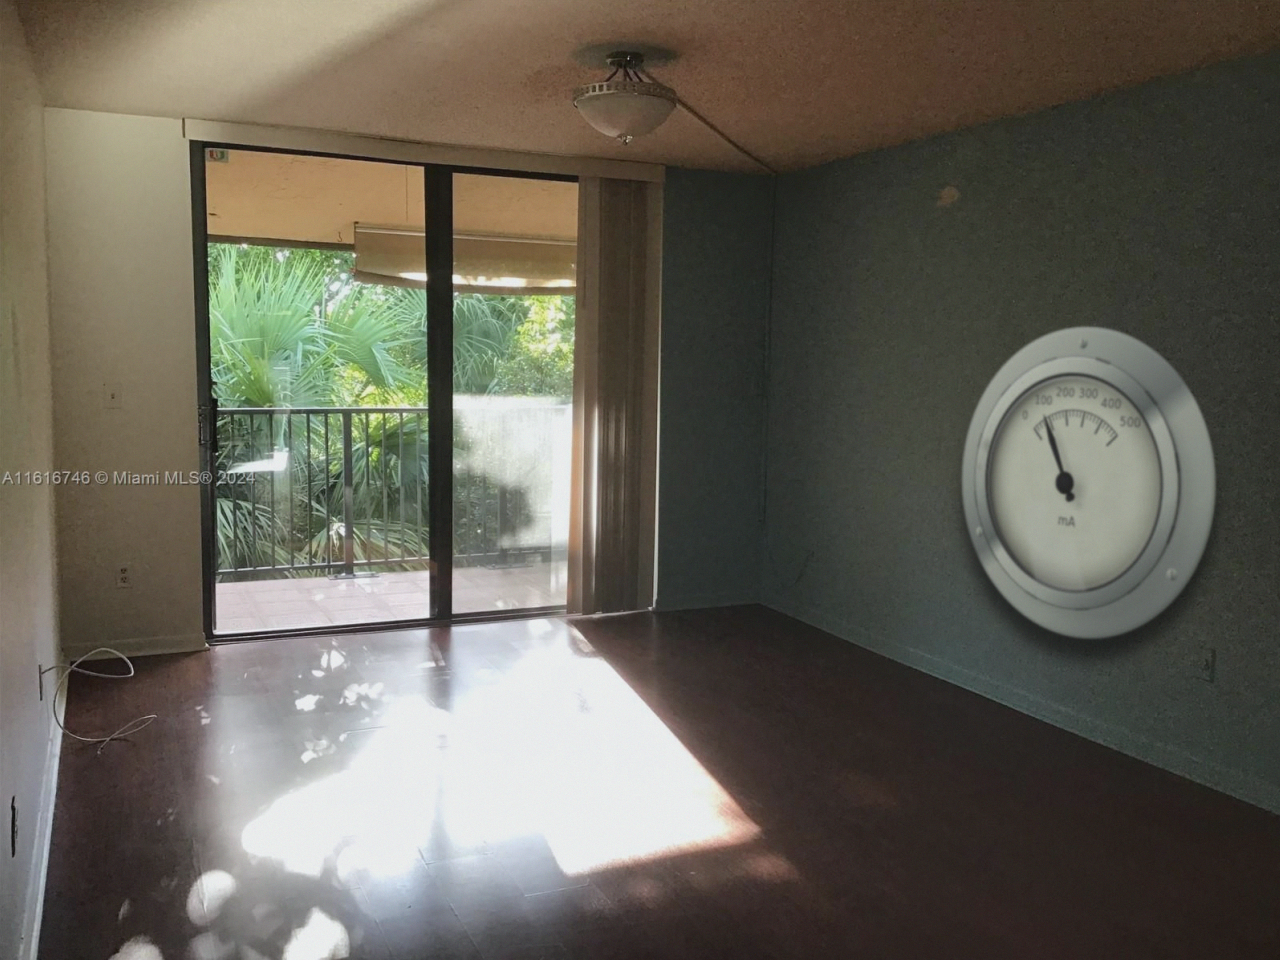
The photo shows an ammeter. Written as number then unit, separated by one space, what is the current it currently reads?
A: 100 mA
